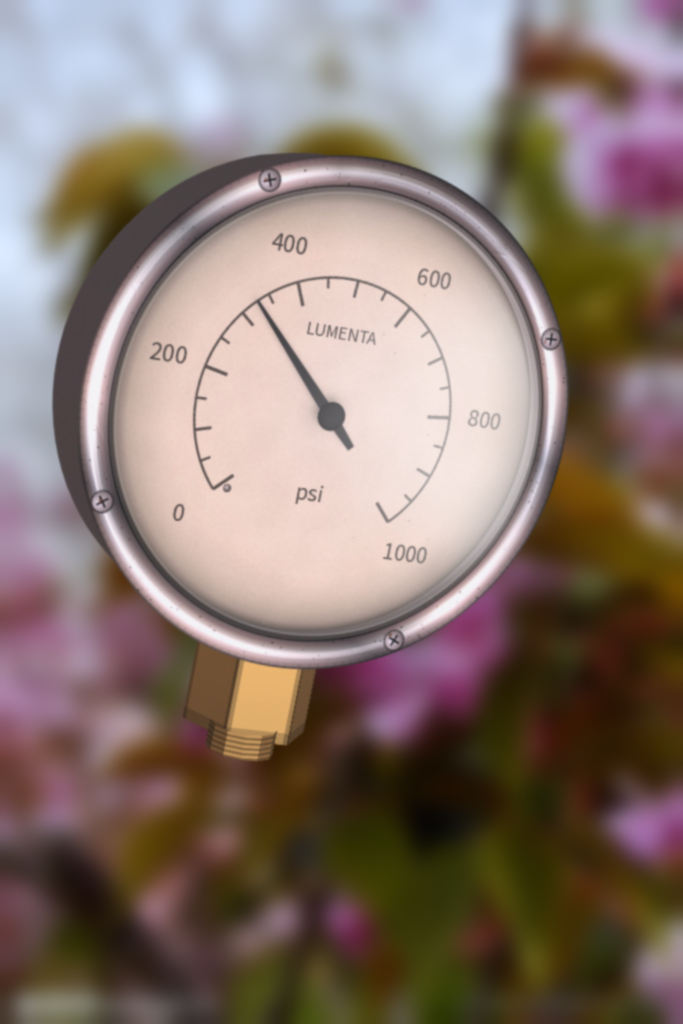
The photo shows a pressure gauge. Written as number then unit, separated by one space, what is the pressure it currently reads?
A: 325 psi
